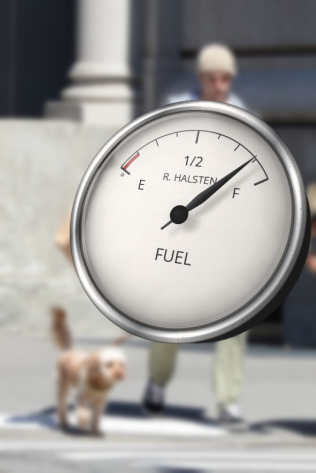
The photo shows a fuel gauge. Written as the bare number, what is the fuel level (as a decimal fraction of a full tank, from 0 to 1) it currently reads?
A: 0.875
